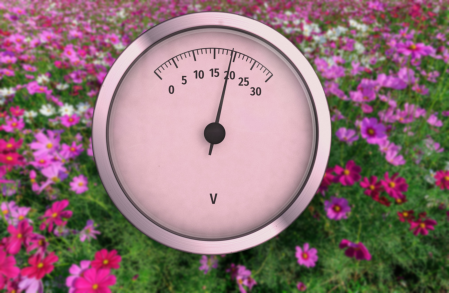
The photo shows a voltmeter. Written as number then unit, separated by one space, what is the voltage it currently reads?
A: 19 V
